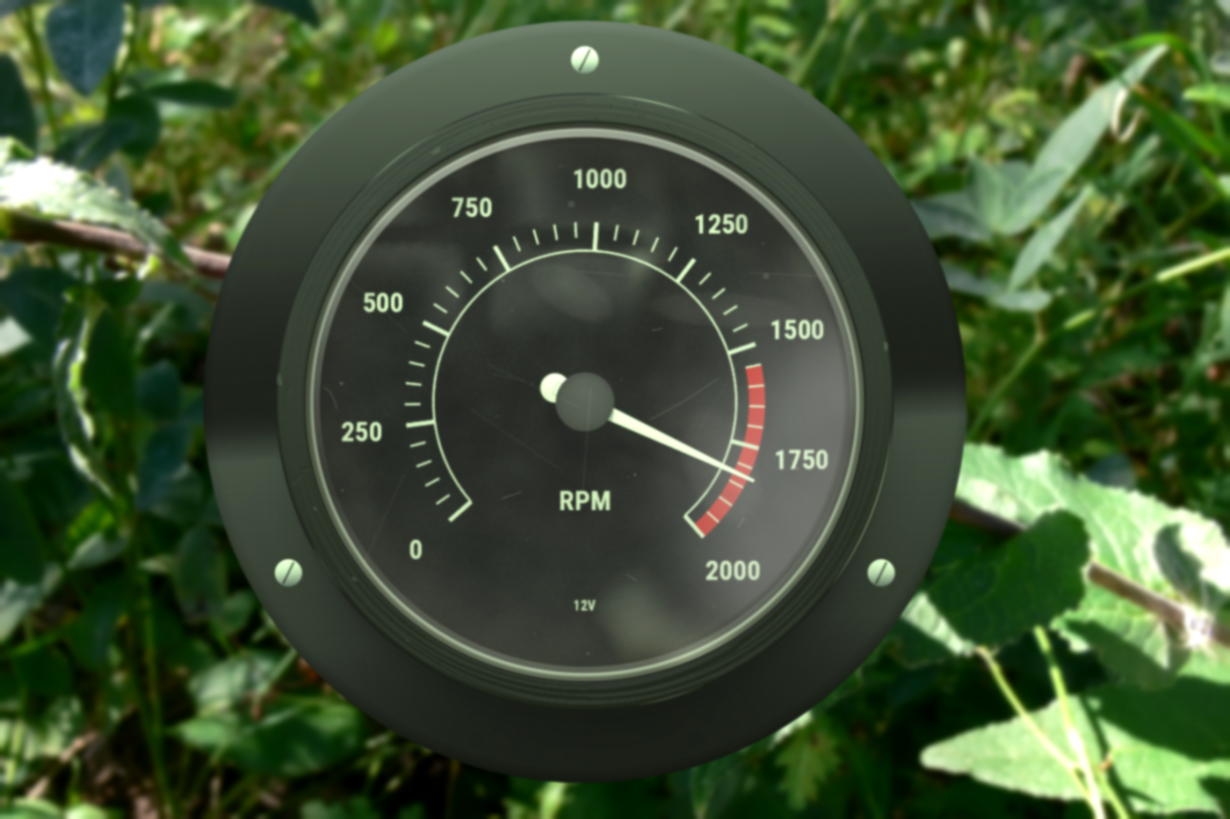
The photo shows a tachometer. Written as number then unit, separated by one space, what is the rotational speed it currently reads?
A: 1825 rpm
